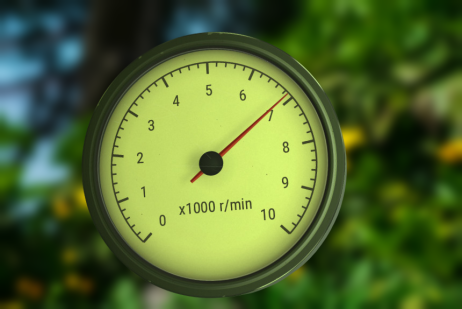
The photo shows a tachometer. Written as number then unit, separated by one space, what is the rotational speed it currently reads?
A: 6900 rpm
